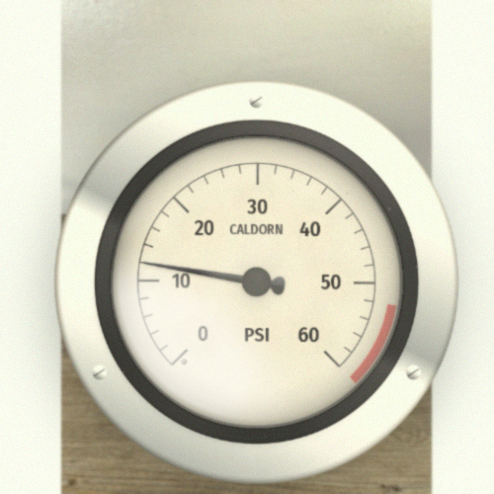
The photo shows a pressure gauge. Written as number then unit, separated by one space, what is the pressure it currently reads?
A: 12 psi
